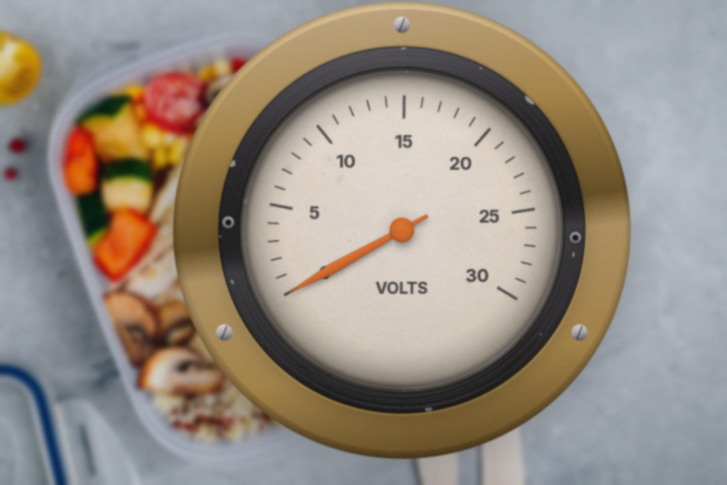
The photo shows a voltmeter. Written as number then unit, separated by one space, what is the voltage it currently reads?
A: 0 V
